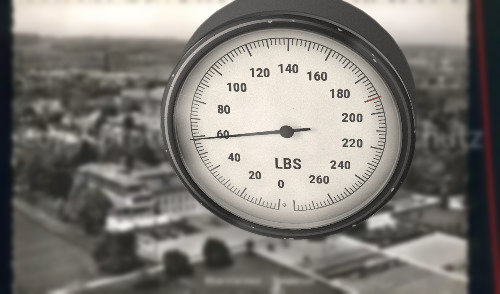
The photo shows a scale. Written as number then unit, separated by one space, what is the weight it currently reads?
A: 60 lb
